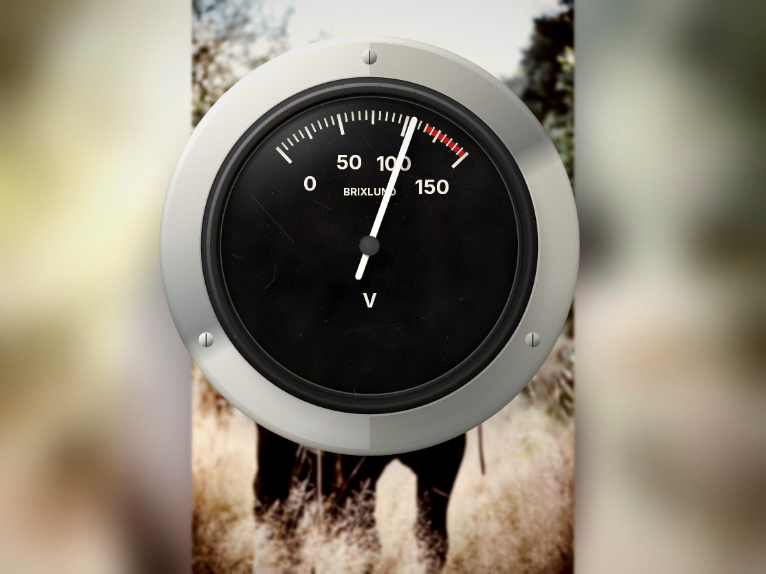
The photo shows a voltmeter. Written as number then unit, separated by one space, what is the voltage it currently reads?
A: 105 V
